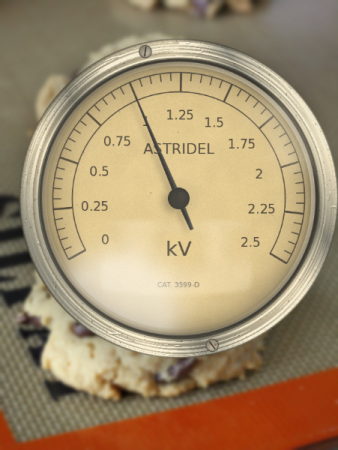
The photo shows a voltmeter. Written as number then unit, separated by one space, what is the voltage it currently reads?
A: 1 kV
